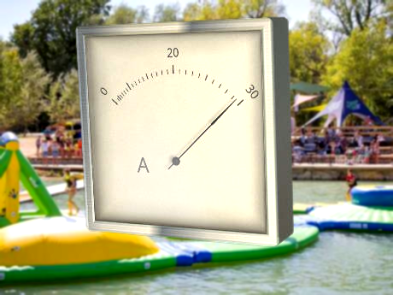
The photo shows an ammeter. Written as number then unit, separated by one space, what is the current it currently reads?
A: 29.5 A
